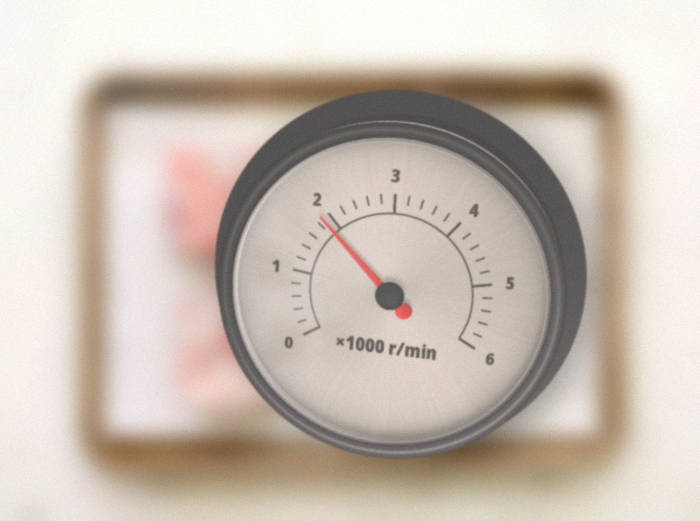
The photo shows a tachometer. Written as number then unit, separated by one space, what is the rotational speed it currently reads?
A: 1900 rpm
